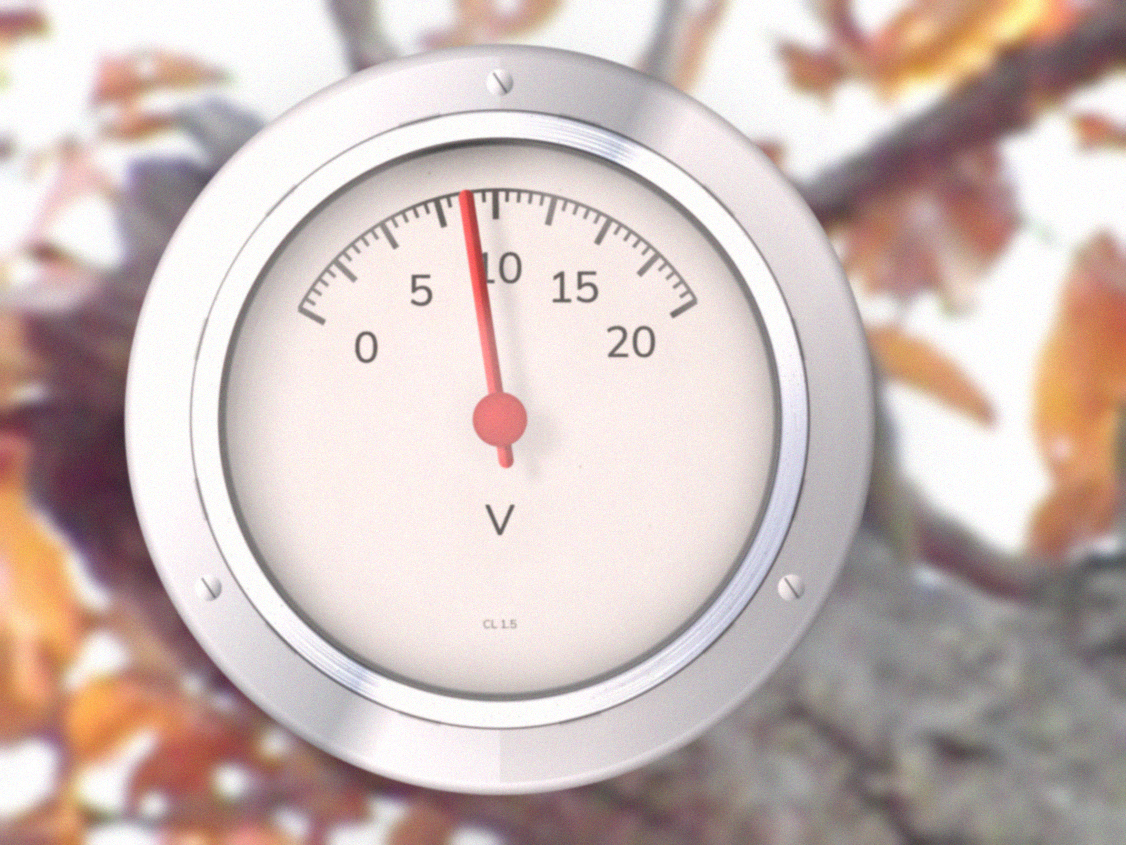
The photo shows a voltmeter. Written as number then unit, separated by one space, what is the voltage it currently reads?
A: 8.75 V
